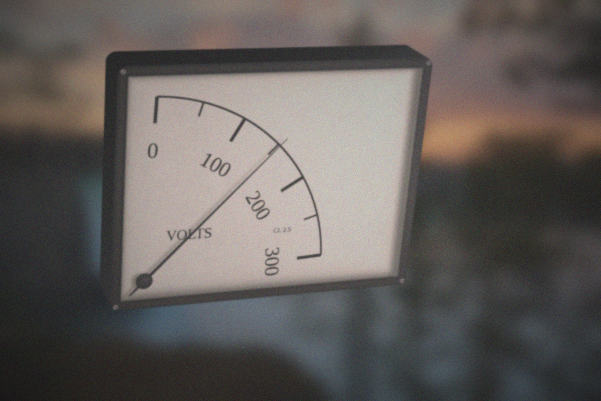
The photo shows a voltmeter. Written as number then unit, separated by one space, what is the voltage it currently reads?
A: 150 V
